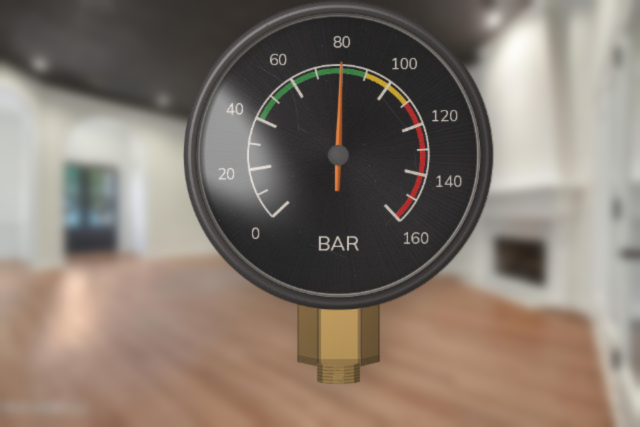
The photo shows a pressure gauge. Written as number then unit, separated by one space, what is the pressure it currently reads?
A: 80 bar
